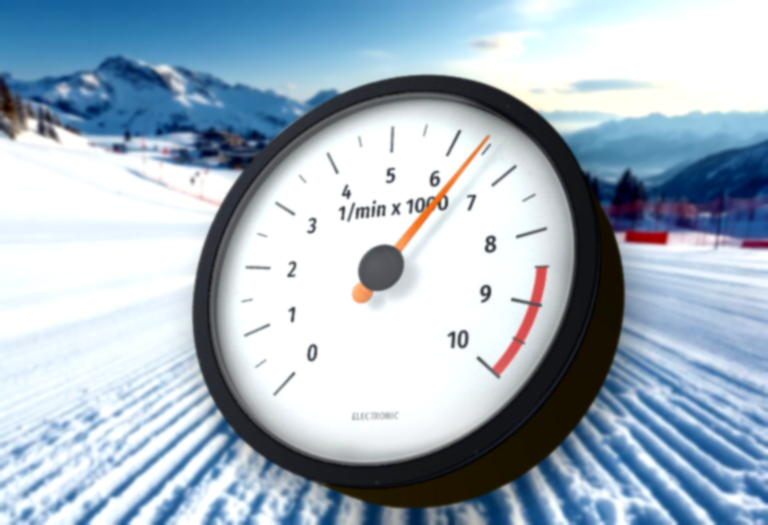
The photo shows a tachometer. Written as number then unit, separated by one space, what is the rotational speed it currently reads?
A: 6500 rpm
